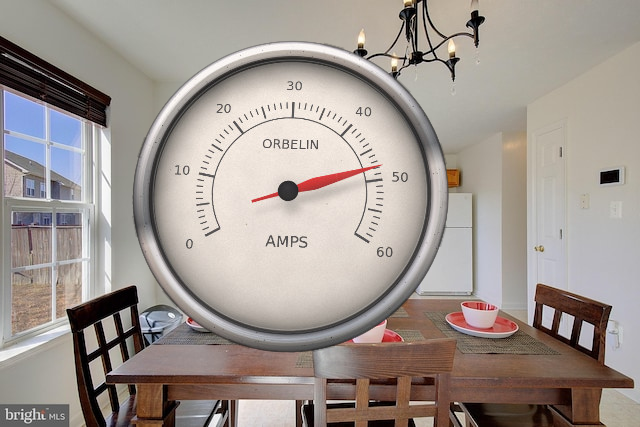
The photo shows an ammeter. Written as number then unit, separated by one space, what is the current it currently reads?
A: 48 A
